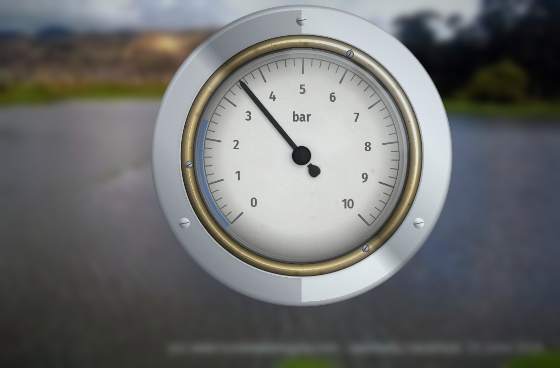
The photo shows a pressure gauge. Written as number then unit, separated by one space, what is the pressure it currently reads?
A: 3.5 bar
